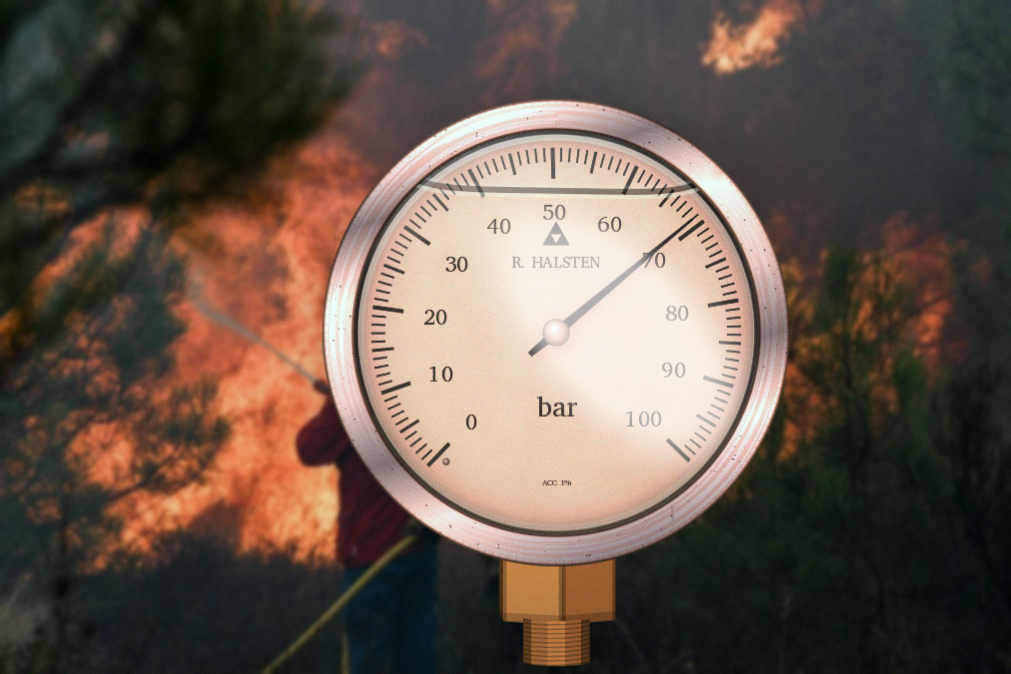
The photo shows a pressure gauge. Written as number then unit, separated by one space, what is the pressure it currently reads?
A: 69 bar
